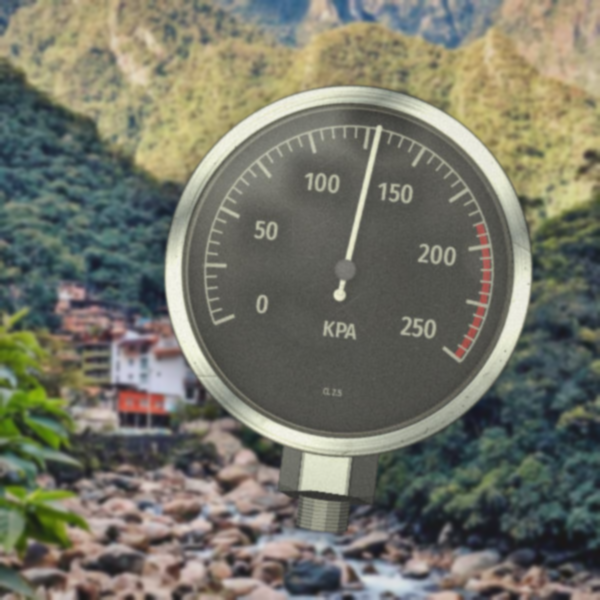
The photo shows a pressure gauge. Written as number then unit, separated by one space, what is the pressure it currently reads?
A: 130 kPa
